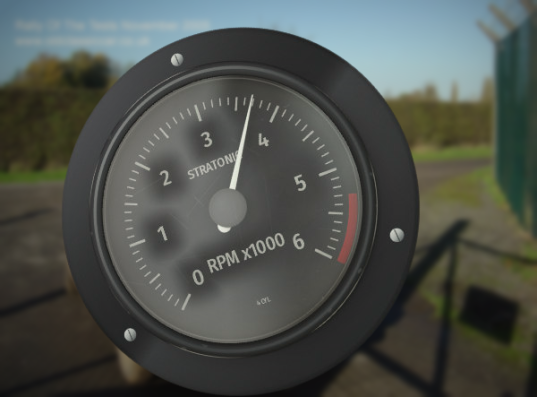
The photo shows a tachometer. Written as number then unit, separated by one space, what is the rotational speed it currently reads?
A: 3700 rpm
